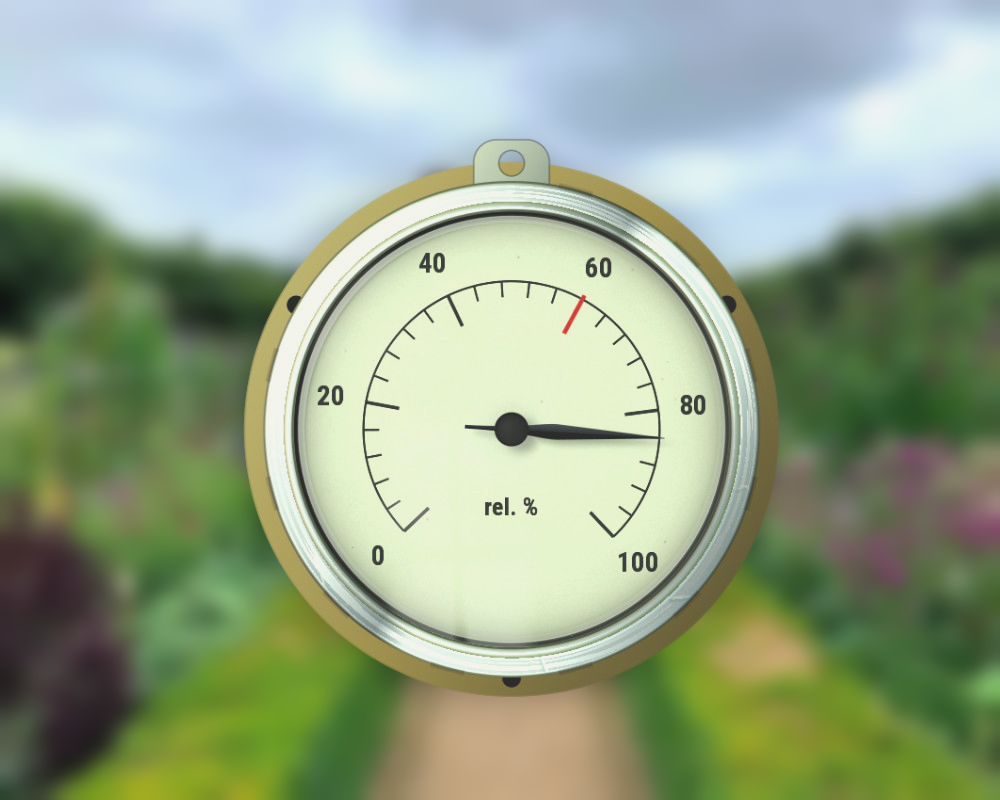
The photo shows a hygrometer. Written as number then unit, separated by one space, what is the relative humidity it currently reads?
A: 84 %
